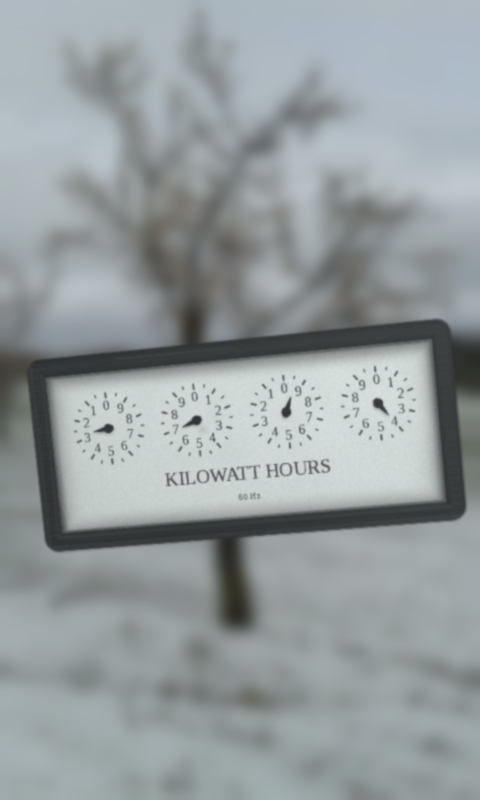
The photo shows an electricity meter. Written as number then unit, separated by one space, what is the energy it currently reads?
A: 2694 kWh
